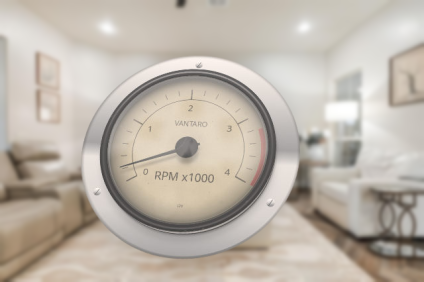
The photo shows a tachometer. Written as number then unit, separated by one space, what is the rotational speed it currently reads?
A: 200 rpm
